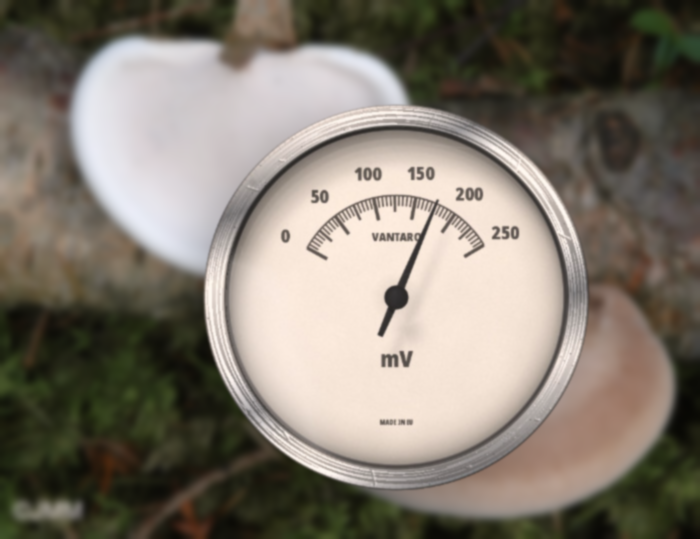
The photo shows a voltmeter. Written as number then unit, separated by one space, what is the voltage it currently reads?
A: 175 mV
